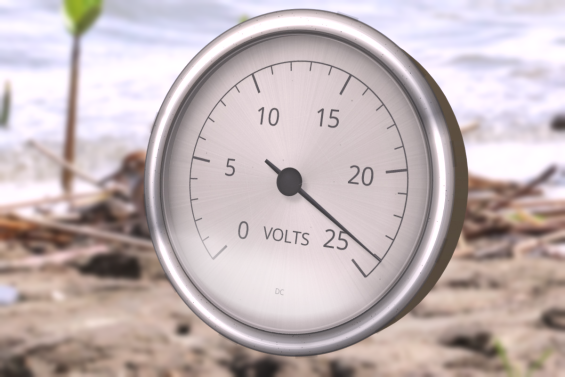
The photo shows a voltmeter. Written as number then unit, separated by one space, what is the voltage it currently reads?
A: 24 V
